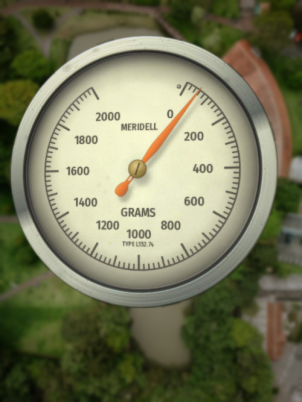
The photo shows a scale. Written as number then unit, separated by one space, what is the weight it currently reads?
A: 60 g
